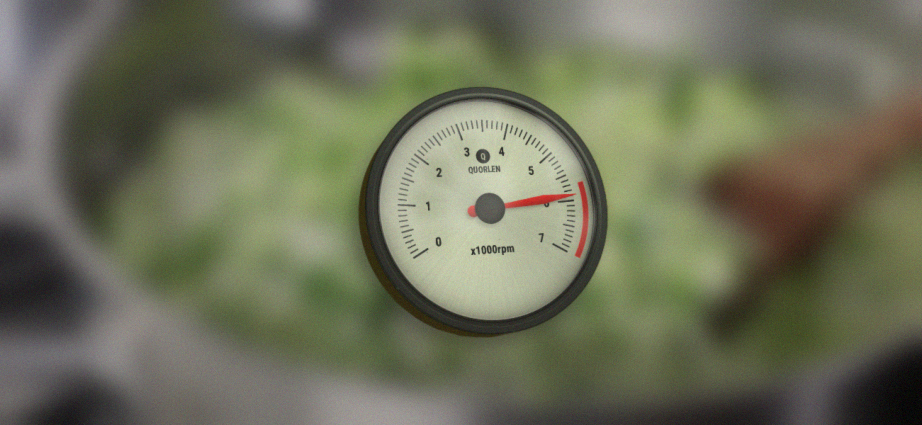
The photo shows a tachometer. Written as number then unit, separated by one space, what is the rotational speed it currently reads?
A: 5900 rpm
